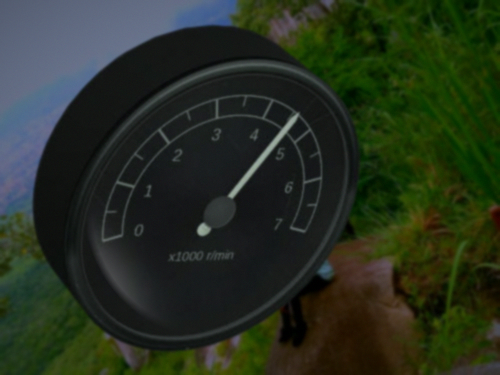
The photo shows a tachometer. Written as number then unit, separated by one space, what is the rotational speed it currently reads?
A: 4500 rpm
